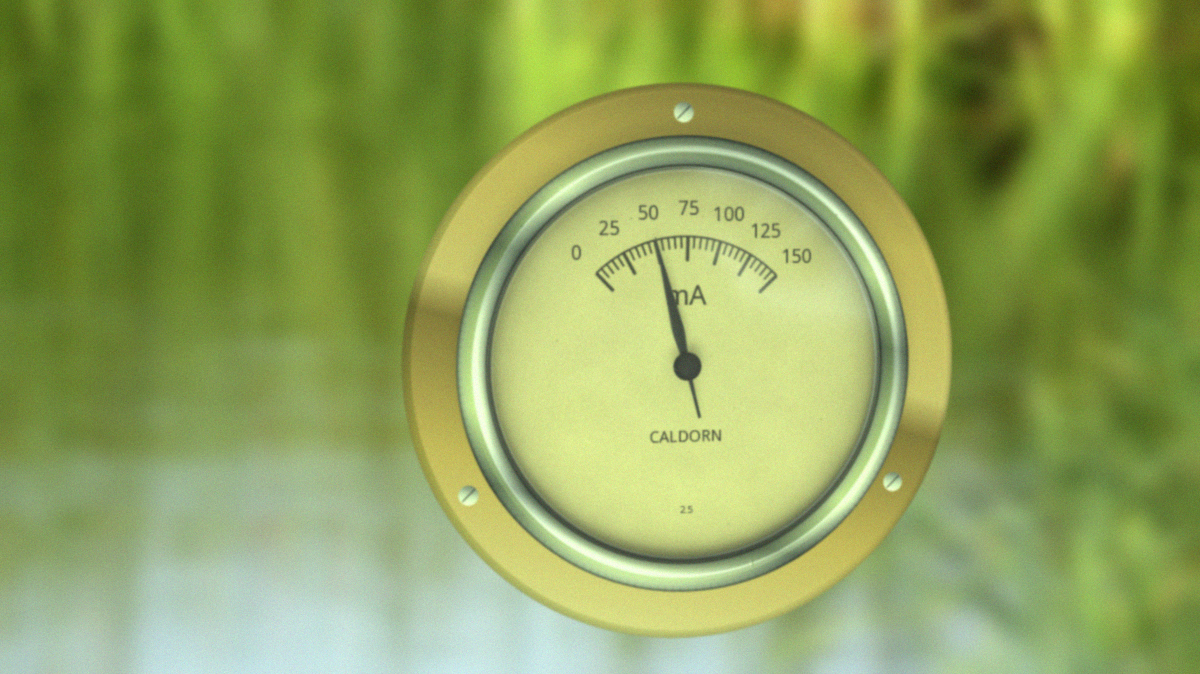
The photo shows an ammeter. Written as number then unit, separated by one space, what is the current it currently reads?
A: 50 mA
